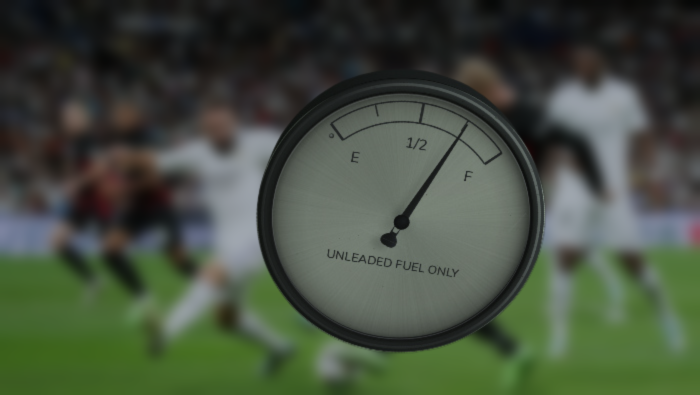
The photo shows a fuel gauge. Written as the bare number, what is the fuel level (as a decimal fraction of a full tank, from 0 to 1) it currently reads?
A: 0.75
